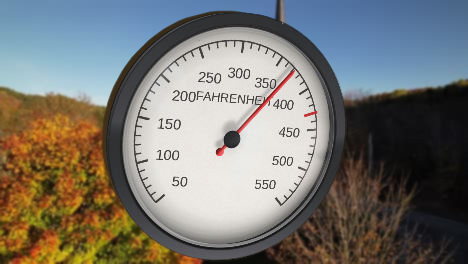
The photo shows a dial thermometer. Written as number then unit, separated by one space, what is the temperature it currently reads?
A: 370 °F
